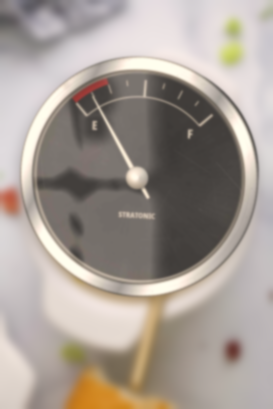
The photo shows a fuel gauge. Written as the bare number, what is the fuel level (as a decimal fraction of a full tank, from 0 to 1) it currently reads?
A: 0.125
